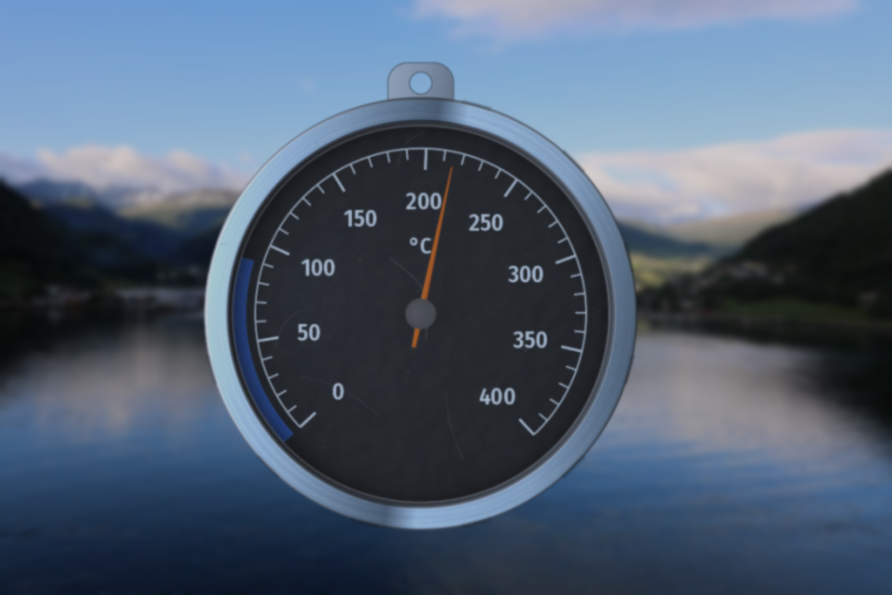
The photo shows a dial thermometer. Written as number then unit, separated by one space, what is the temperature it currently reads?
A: 215 °C
